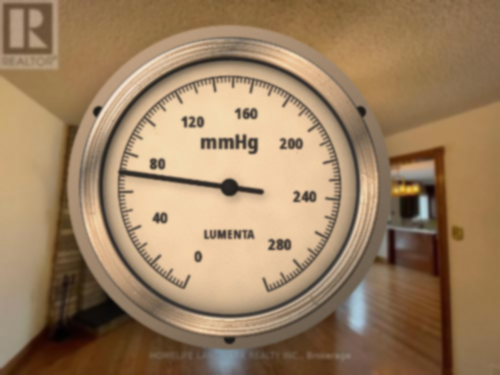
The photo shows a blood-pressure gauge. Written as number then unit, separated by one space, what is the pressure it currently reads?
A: 70 mmHg
